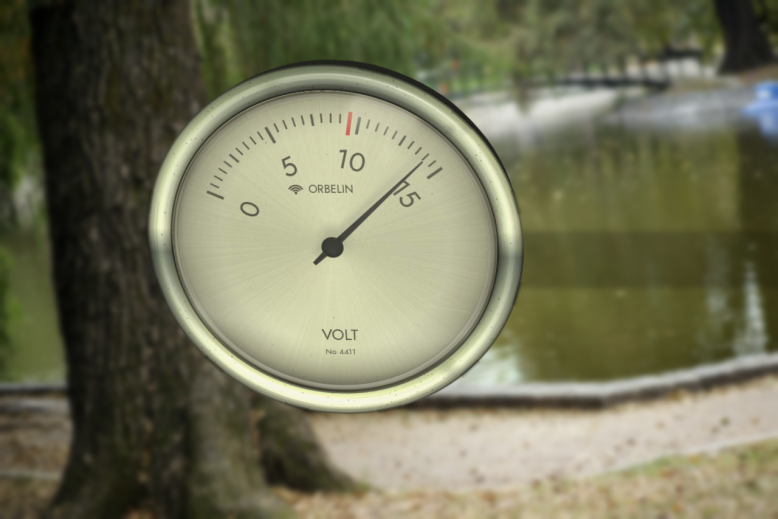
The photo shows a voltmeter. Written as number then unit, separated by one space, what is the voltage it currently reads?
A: 14 V
